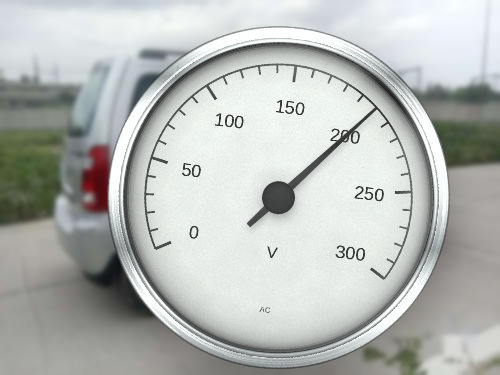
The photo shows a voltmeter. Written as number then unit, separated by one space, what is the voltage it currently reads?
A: 200 V
